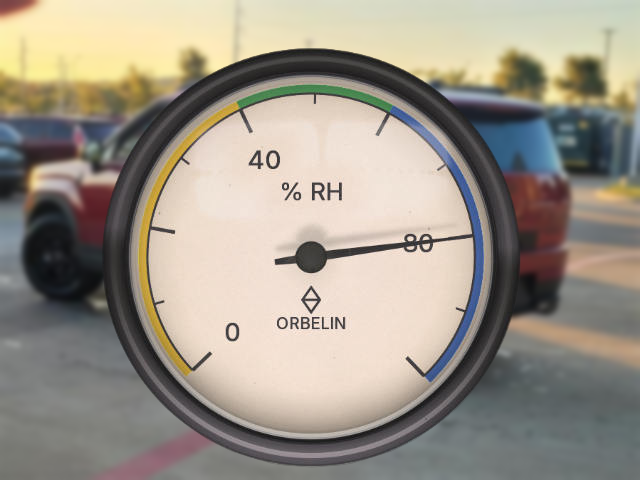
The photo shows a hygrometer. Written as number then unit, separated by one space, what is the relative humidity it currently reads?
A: 80 %
